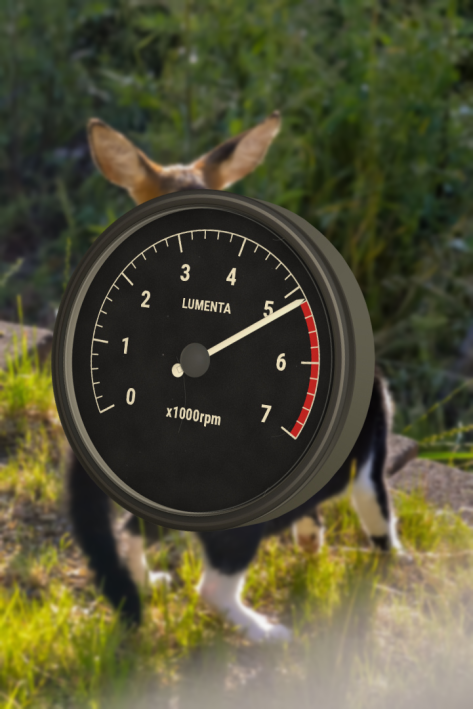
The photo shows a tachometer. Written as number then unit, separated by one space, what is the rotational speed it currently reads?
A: 5200 rpm
